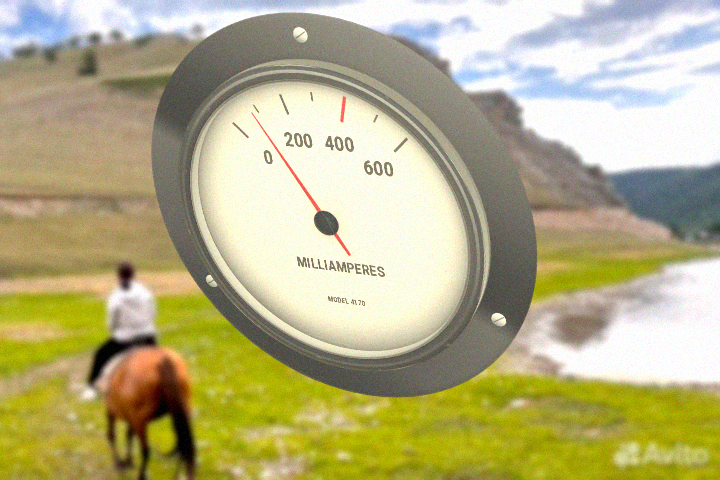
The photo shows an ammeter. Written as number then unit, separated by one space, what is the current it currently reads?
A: 100 mA
